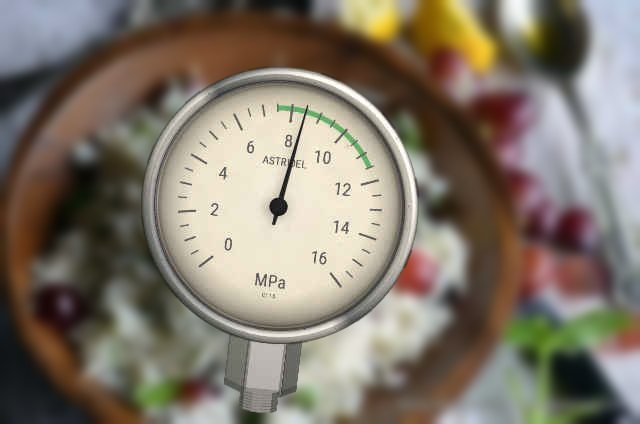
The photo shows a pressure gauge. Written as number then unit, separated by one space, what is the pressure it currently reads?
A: 8.5 MPa
